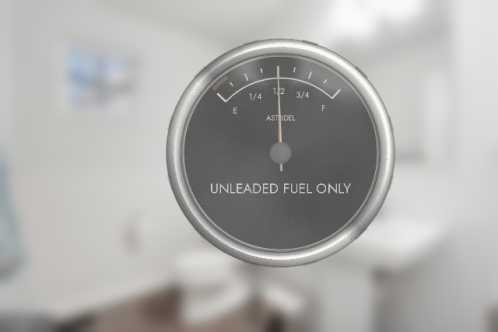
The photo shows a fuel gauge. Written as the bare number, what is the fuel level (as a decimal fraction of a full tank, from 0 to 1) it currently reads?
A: 0.5
